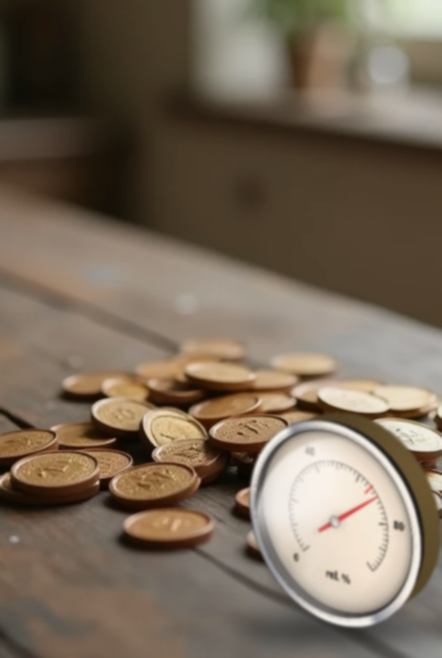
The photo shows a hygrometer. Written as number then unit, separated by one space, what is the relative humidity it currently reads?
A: 70 %
